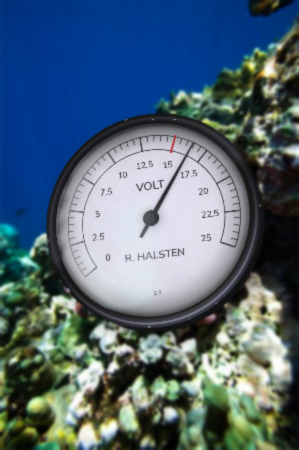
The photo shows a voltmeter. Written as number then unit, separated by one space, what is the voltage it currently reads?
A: 16.5 V
